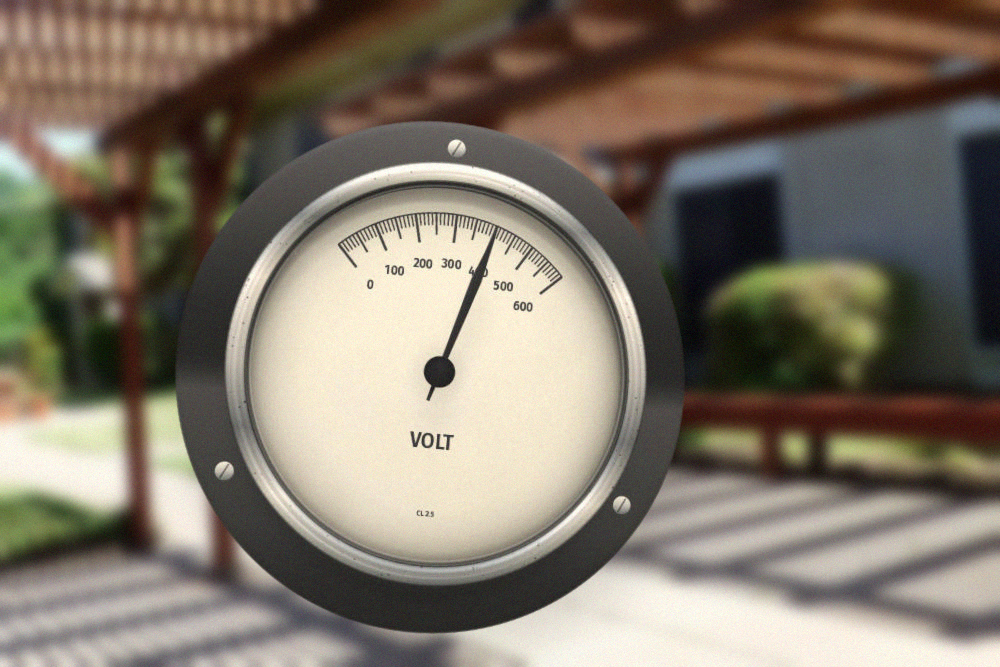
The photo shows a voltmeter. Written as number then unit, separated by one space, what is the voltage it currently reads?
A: 400 V
